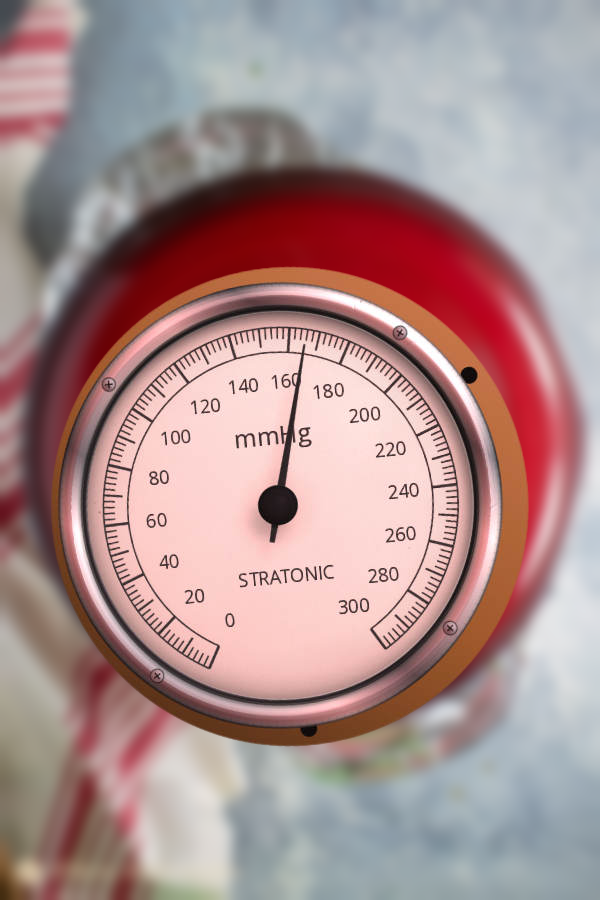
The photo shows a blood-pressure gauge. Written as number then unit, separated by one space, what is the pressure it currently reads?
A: 166 mmHg
